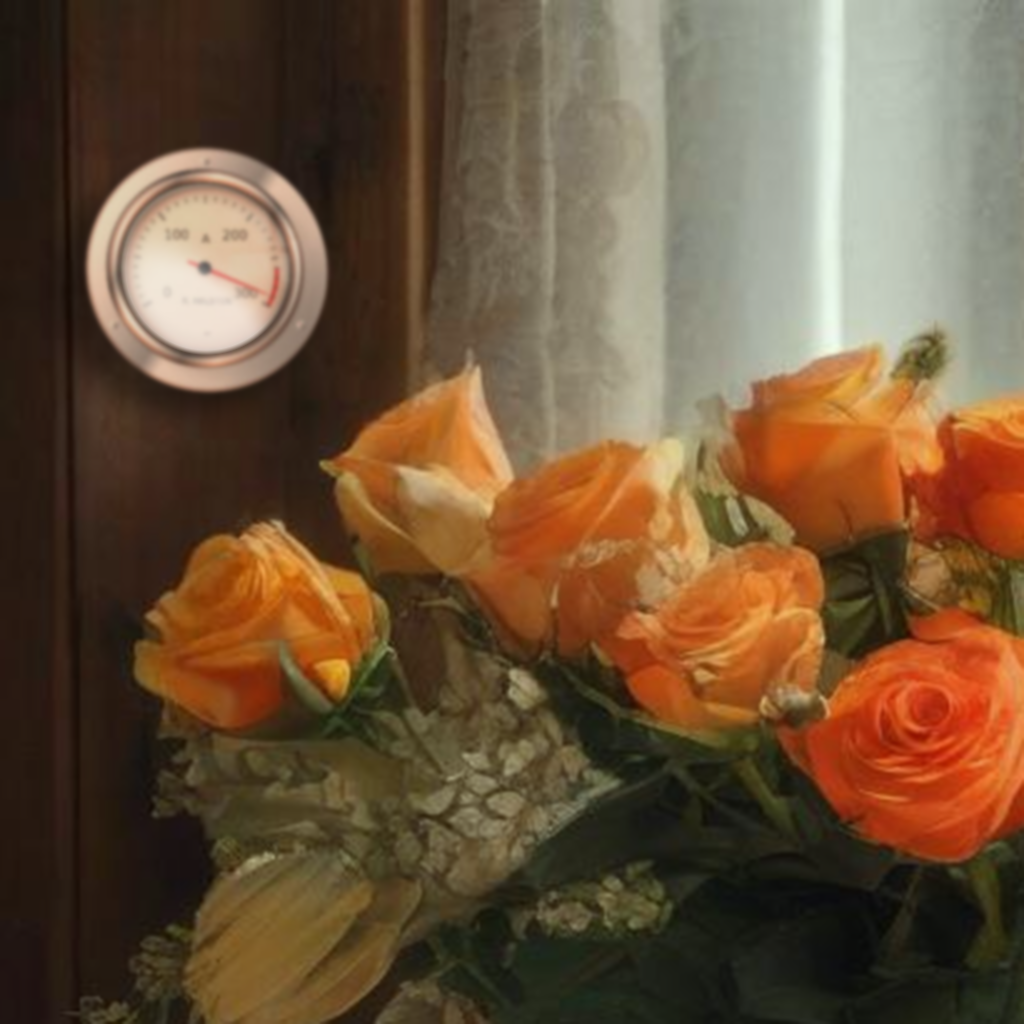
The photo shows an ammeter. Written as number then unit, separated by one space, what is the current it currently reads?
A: 290 A
